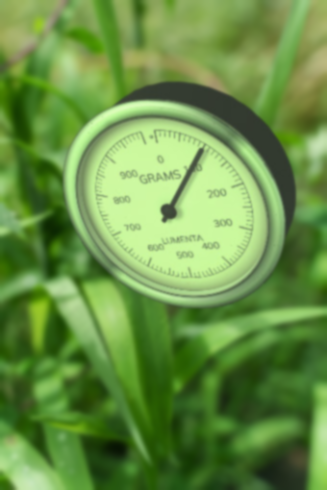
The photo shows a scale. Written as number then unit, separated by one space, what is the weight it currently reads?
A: 100 g
